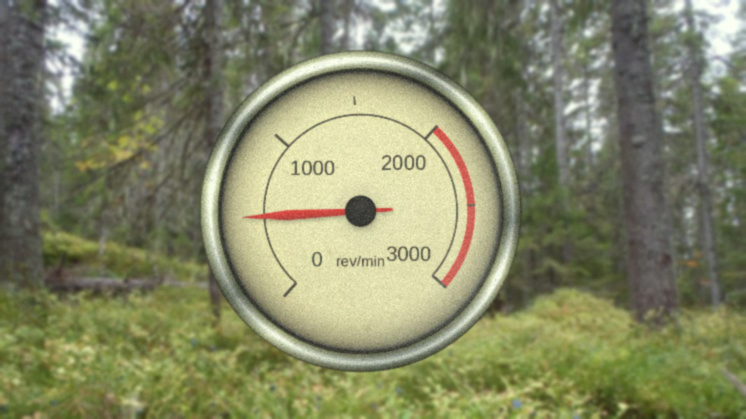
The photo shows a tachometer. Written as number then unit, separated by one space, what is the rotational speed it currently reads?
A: 500 rpm
